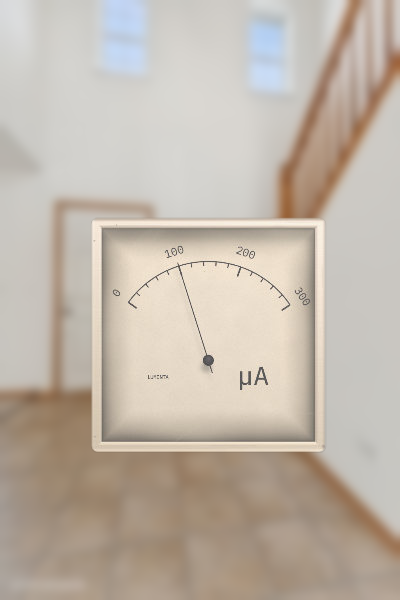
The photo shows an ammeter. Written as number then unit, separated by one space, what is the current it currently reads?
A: 100 µA
